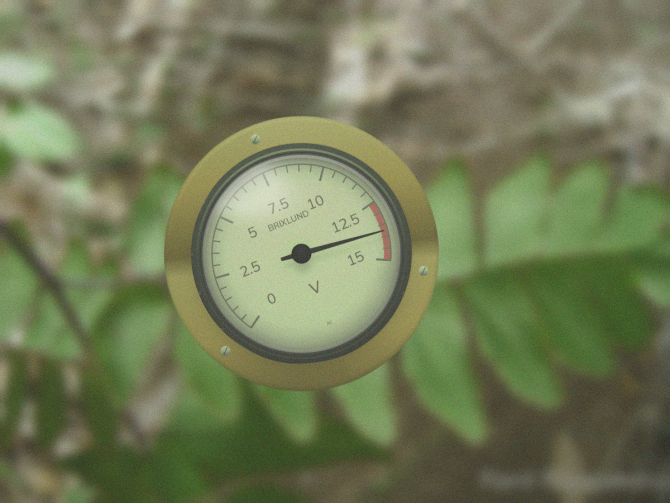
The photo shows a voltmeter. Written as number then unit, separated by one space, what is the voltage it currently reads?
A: 13.75 V
